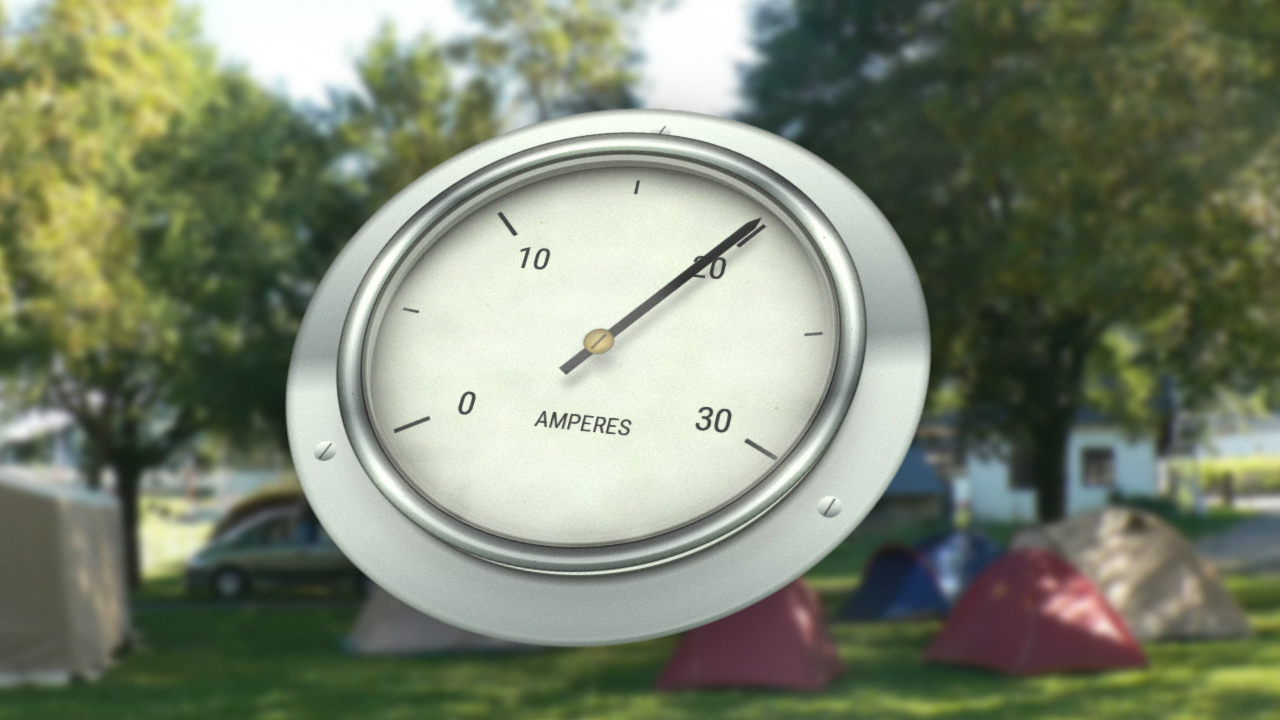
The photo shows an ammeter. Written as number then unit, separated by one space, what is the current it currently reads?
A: 20 A
